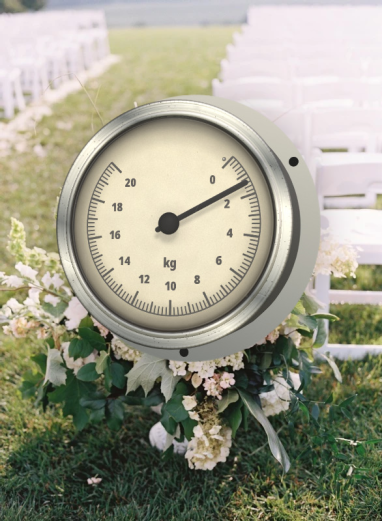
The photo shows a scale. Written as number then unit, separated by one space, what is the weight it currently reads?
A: 1.4 kg
